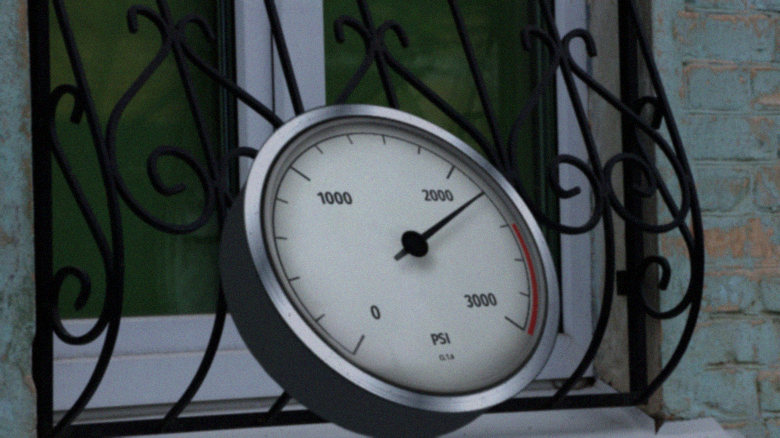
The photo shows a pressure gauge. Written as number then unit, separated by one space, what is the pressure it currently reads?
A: 2200 psi
